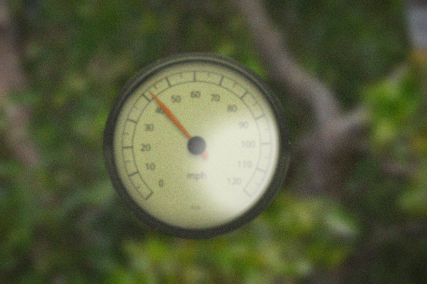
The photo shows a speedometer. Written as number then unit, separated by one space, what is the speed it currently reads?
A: 42.5 mph
